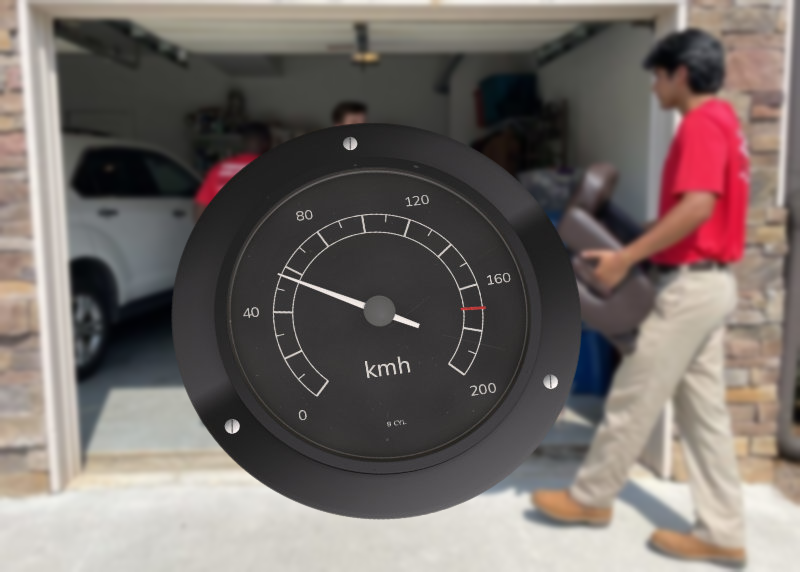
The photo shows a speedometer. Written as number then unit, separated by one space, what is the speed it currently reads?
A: 55 km/h
